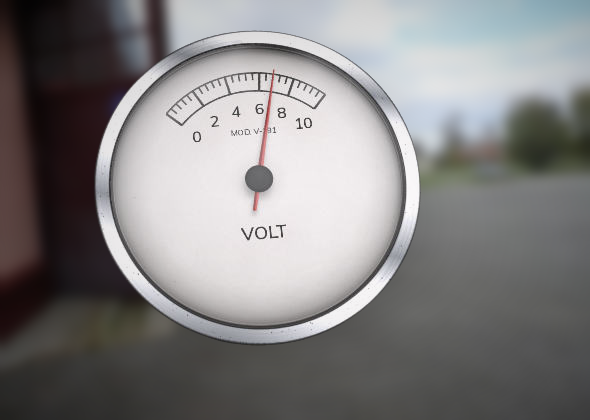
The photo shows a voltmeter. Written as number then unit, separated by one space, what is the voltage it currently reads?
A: 6.8 V
